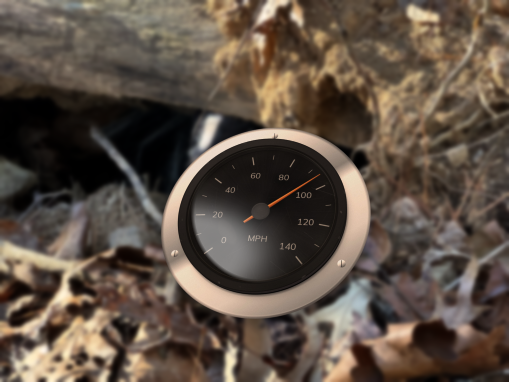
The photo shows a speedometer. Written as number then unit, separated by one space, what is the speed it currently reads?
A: 95 mph
